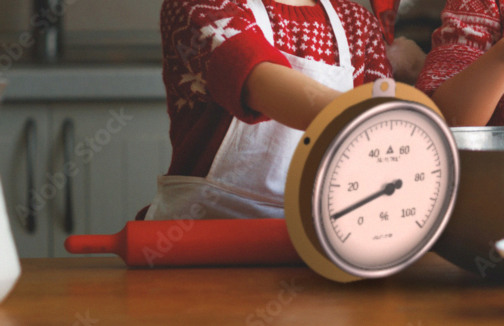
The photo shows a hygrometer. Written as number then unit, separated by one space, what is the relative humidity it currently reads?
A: 10 %
